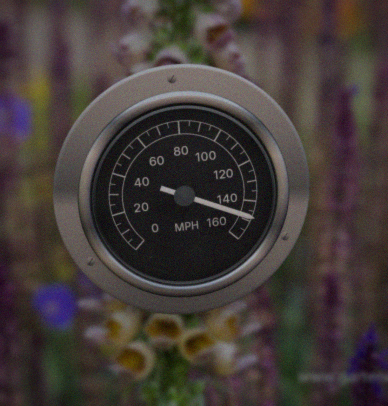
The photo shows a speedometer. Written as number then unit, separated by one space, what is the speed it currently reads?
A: 147.5 mph
